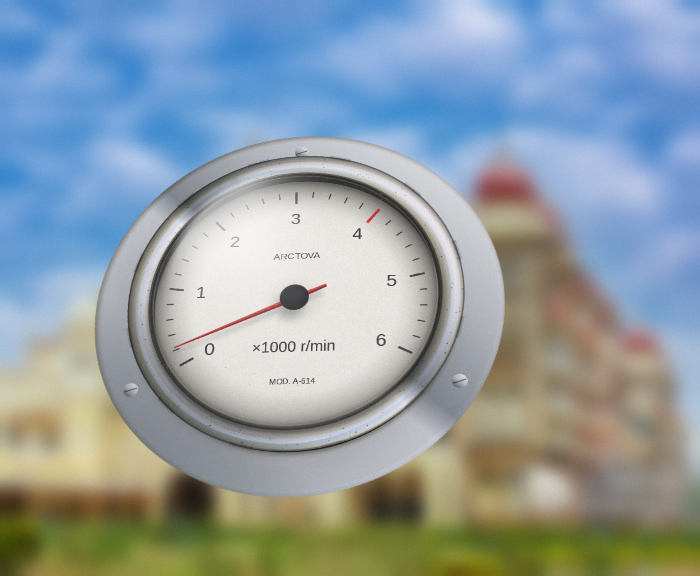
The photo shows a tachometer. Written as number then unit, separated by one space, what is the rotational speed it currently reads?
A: 200 rpm
